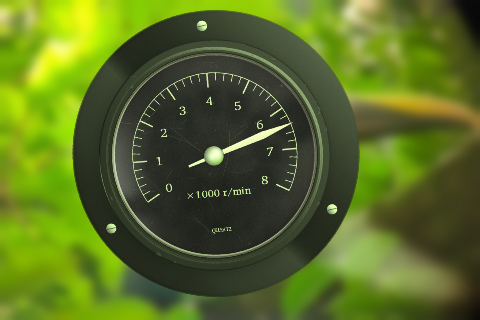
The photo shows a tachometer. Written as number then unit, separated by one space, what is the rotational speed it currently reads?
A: 6400 rpm
